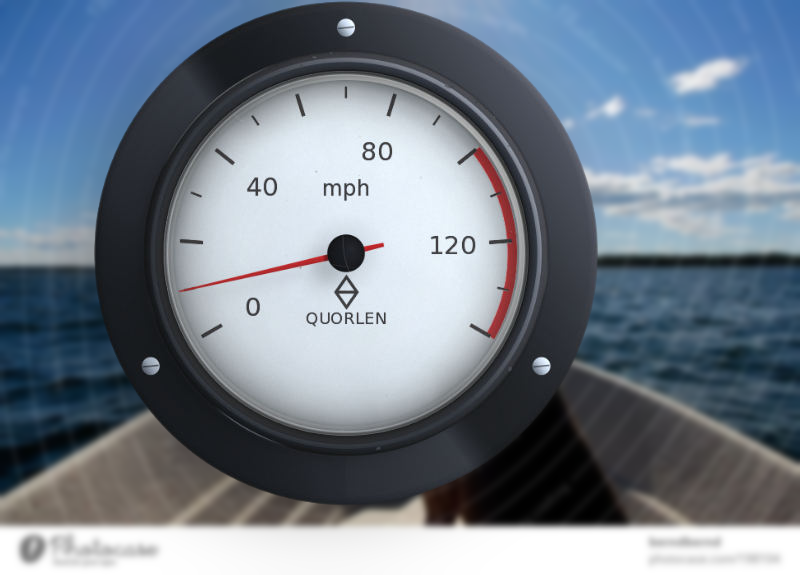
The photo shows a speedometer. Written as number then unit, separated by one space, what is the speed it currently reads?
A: 10 mph
